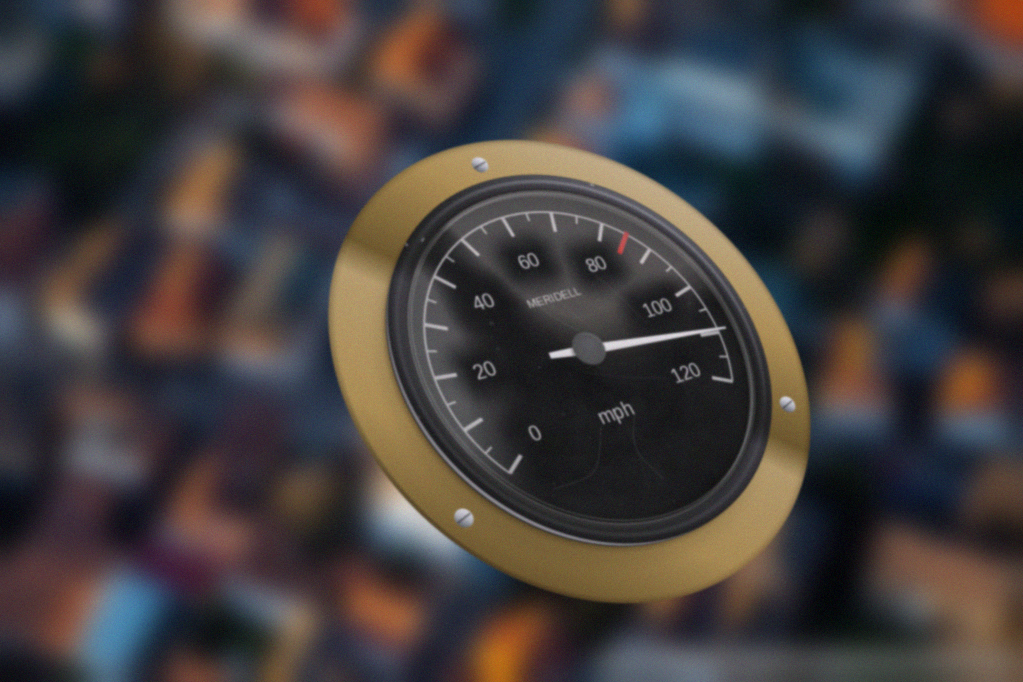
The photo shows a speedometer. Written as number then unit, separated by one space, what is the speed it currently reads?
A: 110 mph
